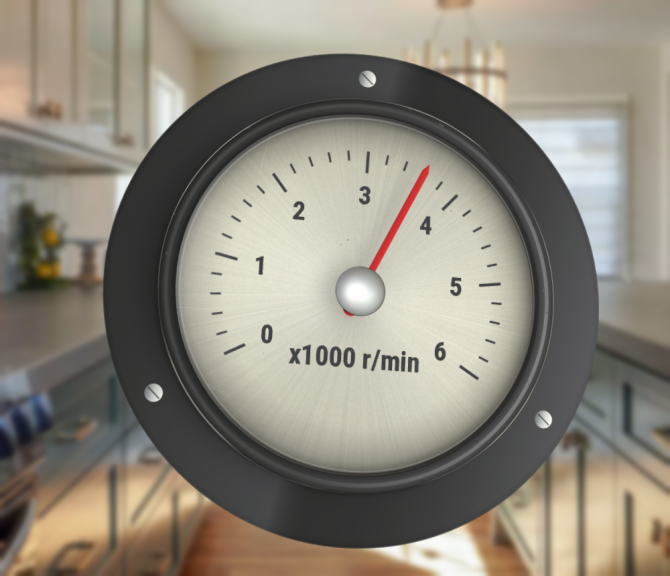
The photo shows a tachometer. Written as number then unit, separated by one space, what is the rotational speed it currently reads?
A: 3600 rpm
